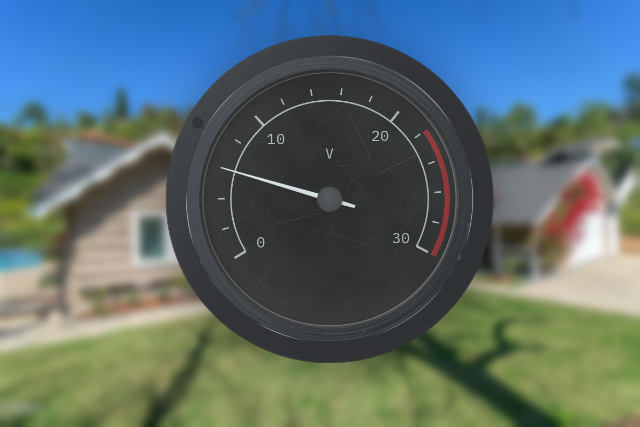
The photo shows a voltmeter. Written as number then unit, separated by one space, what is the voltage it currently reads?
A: 6 V
